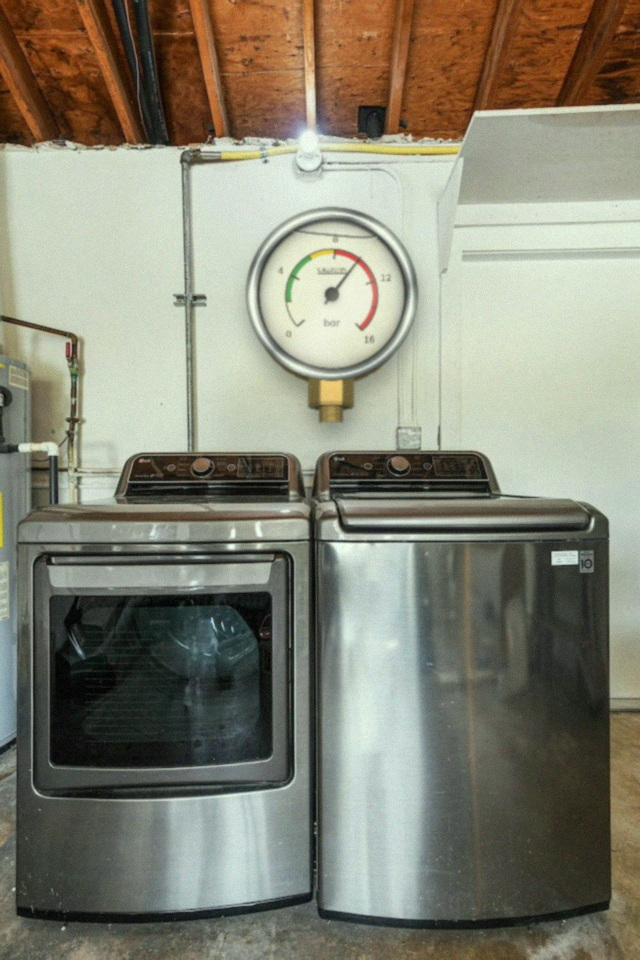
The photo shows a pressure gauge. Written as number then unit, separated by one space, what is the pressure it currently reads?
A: 10 bar
